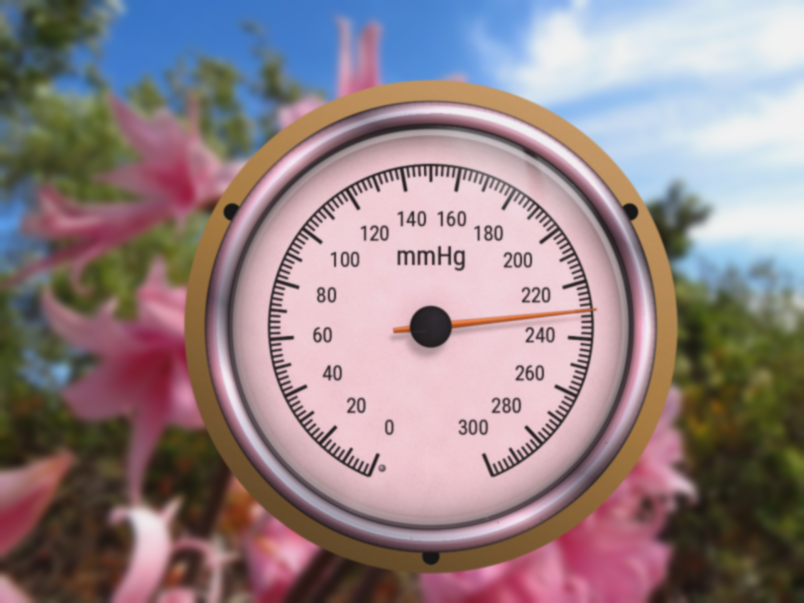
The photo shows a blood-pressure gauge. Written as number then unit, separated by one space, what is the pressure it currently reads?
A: 230 mmHg
